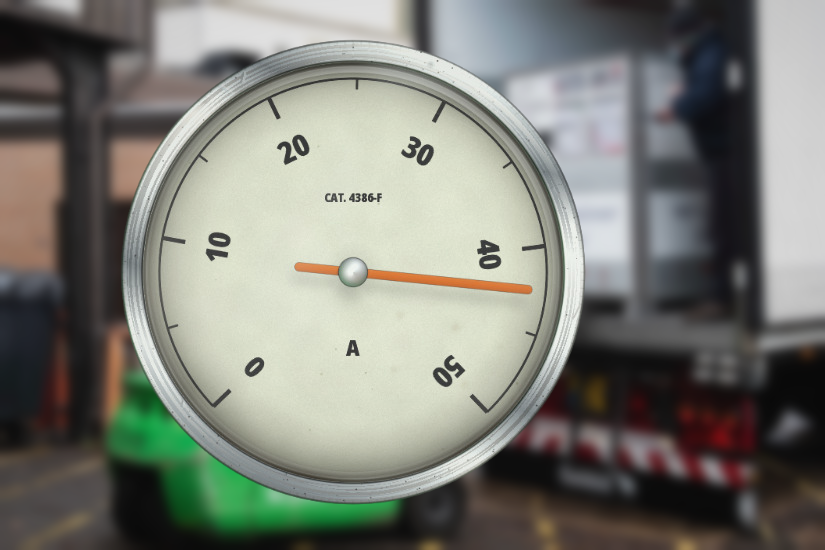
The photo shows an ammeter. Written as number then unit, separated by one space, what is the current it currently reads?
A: 42.5 A
